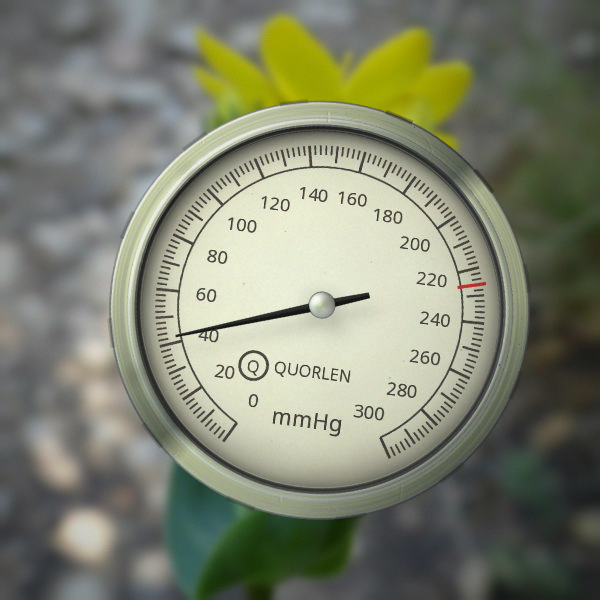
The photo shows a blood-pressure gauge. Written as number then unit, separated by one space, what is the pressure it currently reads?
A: 42 mmHg
